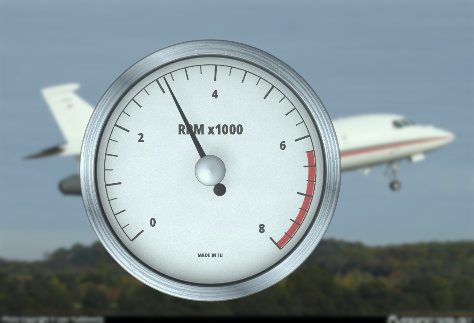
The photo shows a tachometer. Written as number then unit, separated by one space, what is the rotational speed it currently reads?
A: 3125 rpm
